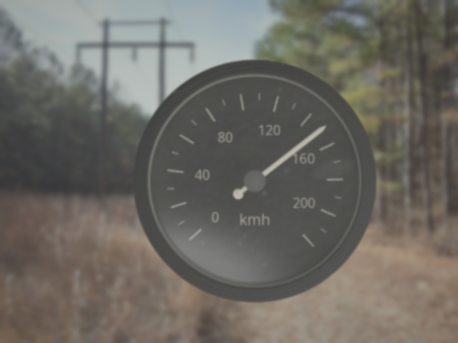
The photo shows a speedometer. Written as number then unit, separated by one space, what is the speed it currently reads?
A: 150 km/h
